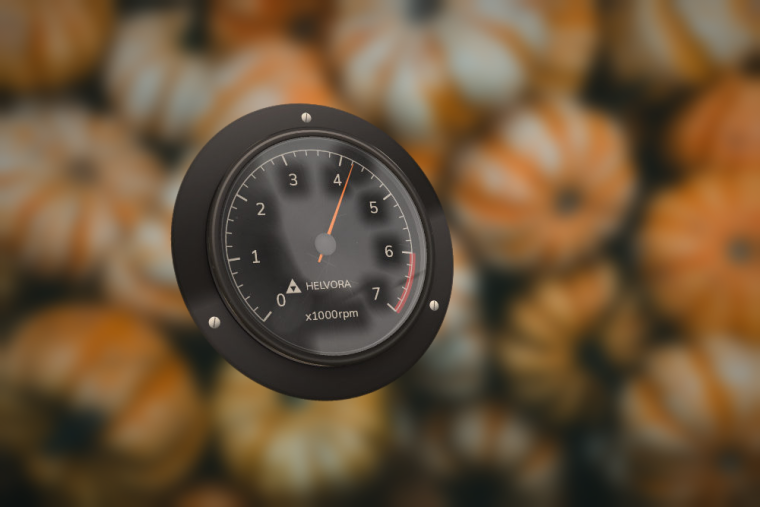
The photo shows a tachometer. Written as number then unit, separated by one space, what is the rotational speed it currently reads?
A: 4200 rpm
